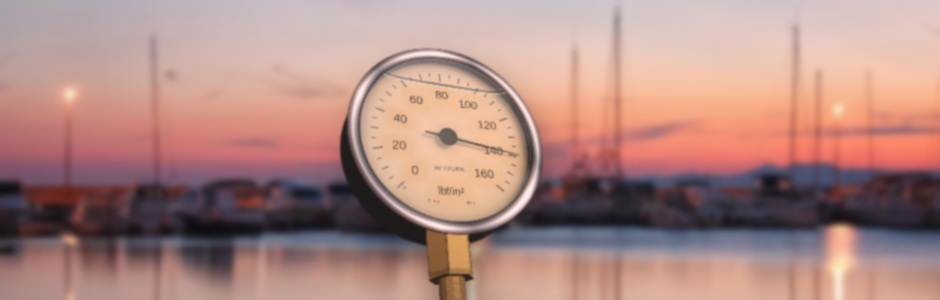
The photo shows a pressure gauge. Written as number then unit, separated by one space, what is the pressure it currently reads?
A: 140 psi
